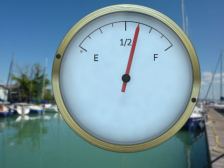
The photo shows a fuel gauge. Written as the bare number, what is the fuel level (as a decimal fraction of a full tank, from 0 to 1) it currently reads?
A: 0.625
